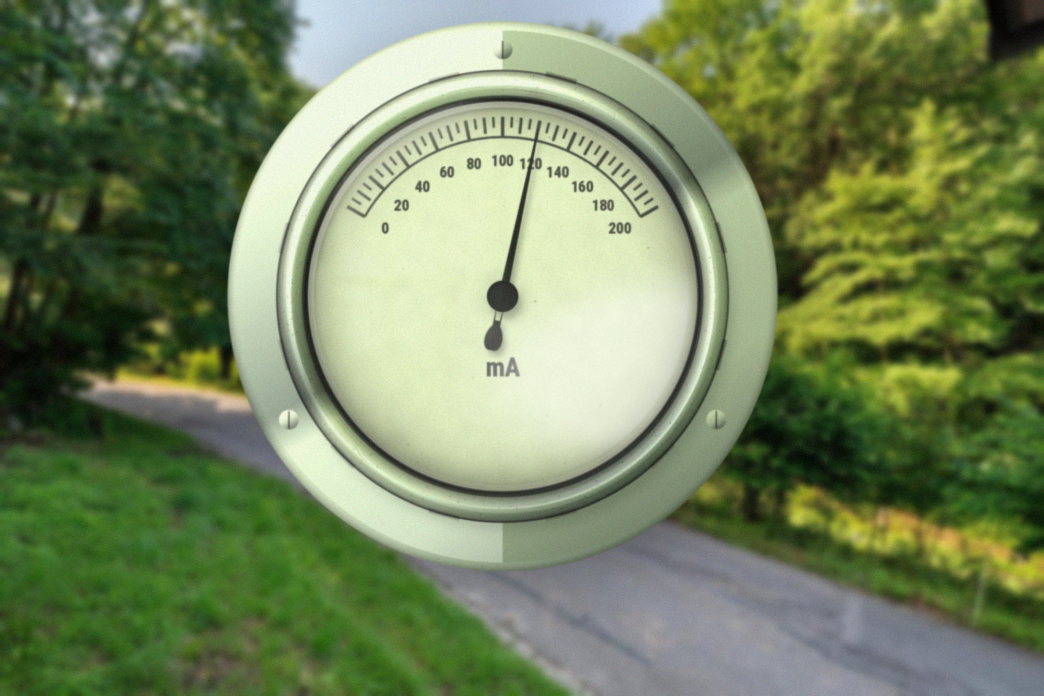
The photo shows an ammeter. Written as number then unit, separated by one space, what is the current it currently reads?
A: 120 mA
